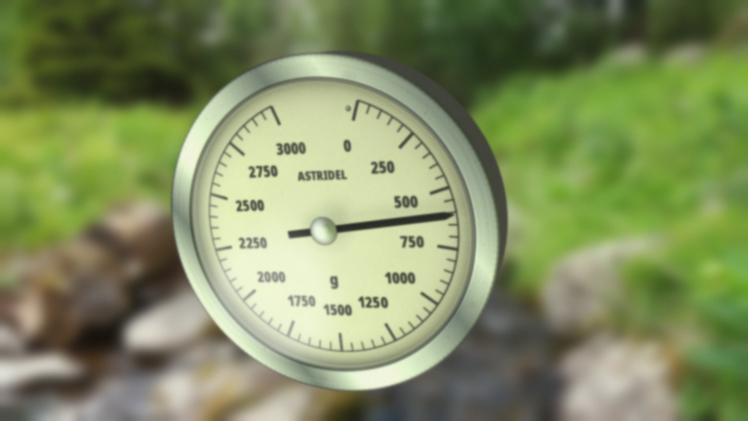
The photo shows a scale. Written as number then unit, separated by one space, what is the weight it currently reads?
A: 600 g
